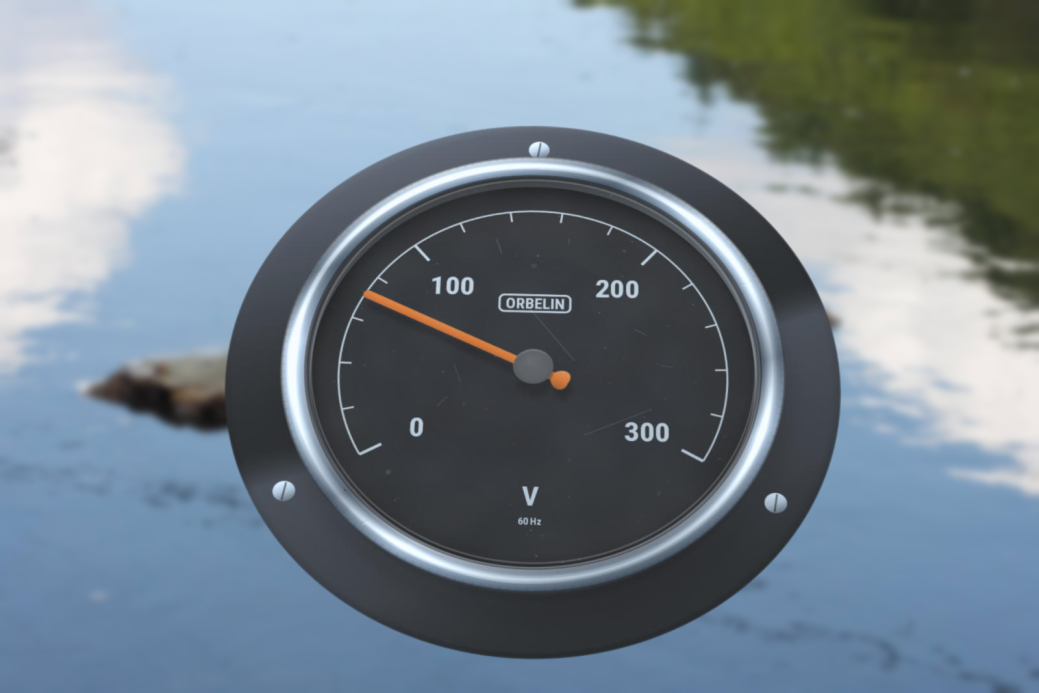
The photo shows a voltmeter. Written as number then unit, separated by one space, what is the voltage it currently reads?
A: 70 V
